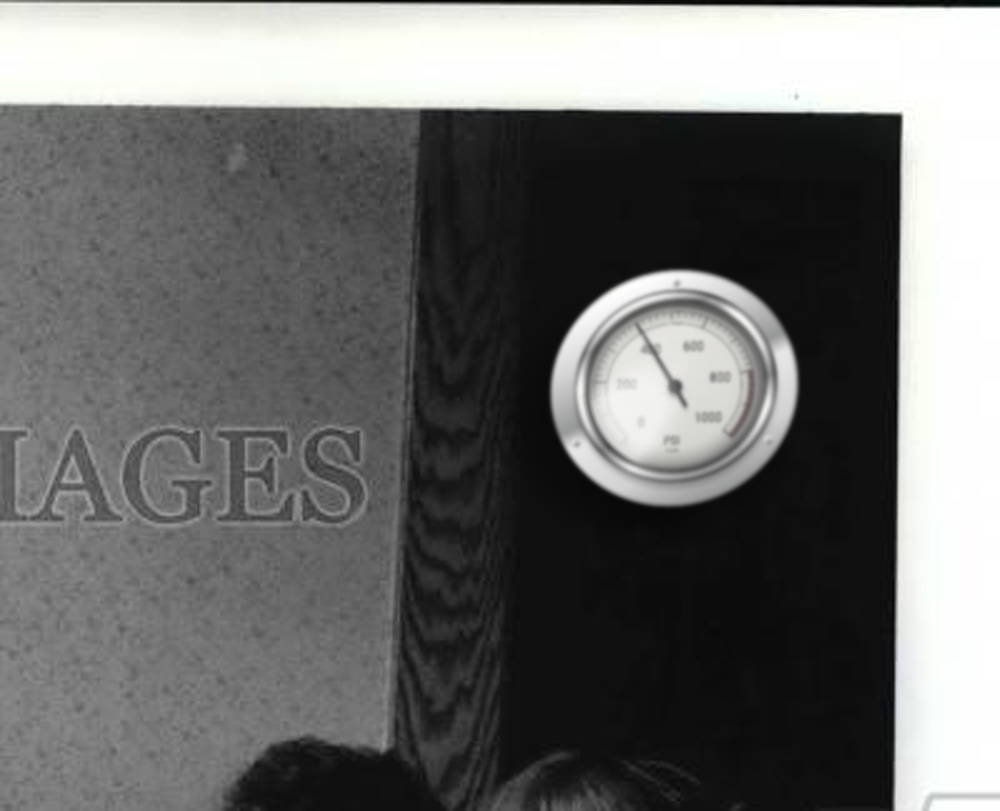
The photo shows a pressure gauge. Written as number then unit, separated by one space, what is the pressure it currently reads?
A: 400 psi
